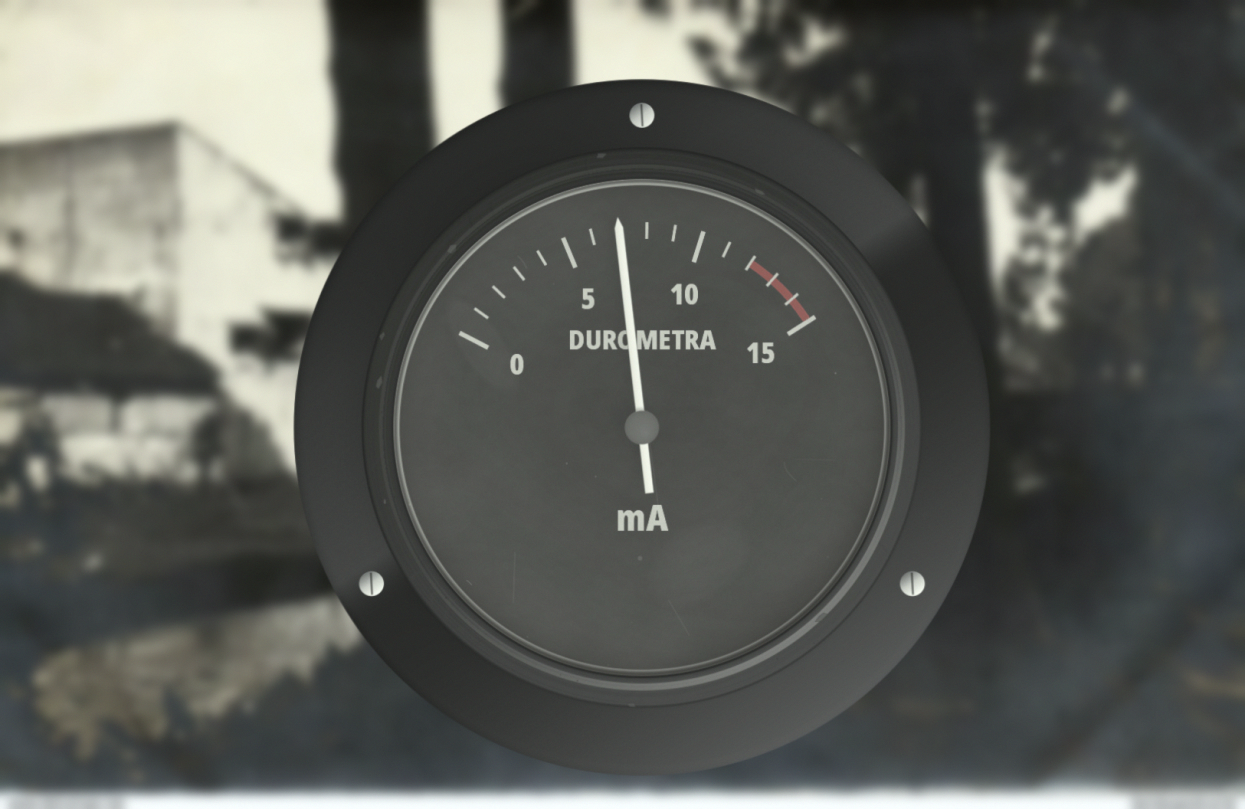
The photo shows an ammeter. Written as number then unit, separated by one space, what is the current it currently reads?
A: 7 mA
